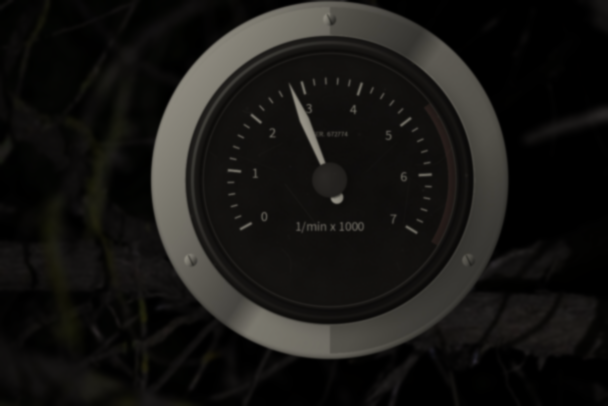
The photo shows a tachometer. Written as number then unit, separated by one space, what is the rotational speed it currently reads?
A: 2800 rpm
